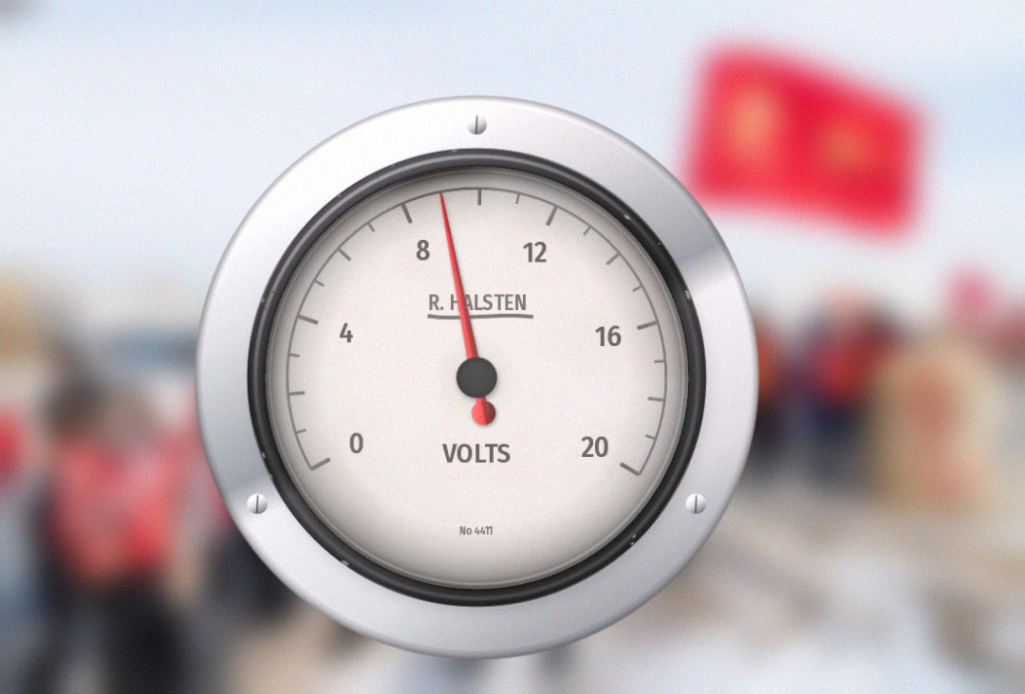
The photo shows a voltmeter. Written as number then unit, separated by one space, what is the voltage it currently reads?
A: 9 V
